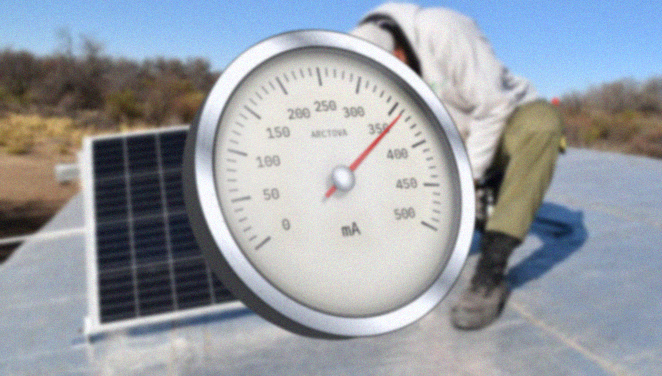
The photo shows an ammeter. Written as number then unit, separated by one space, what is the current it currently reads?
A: 360 mA
